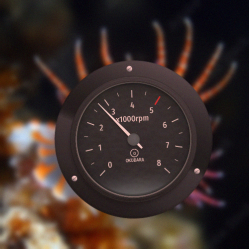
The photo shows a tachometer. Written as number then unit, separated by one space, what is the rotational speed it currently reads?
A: 2750 rpm
